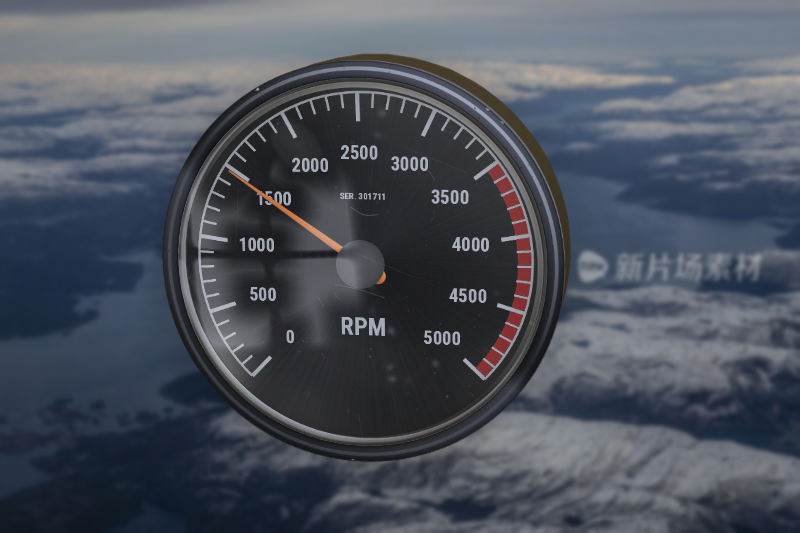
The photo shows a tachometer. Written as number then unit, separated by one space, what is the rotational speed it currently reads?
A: 1500 rpm
